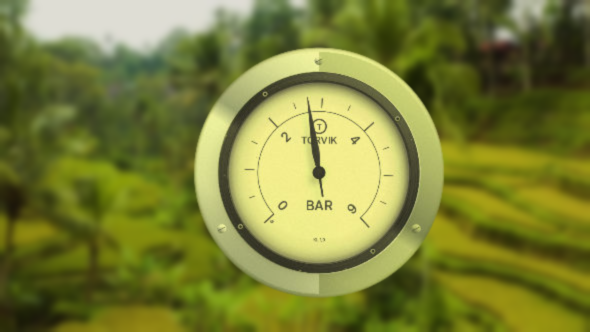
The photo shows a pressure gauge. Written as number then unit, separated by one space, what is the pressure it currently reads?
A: 2.75 bar
